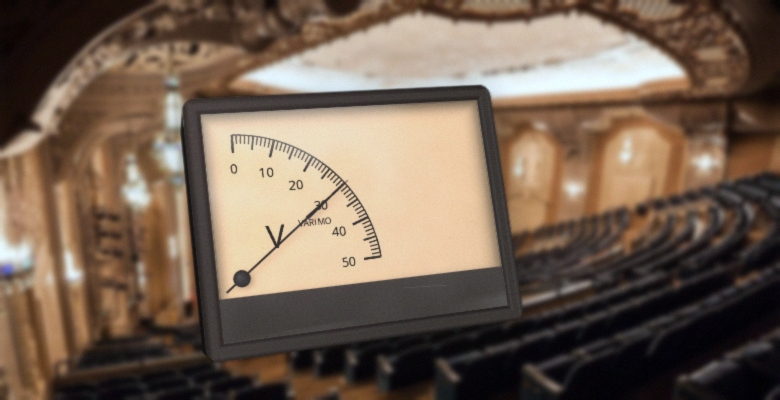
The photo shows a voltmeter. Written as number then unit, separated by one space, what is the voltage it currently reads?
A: 30 V
